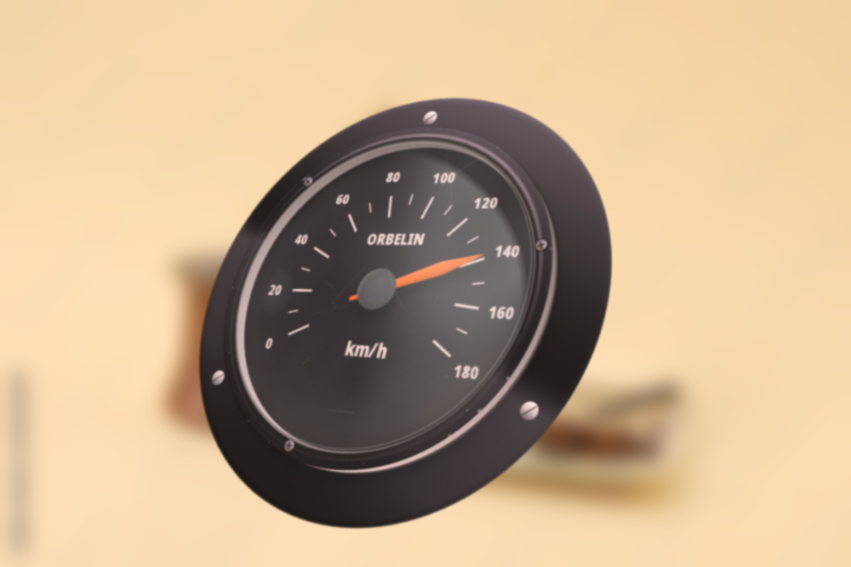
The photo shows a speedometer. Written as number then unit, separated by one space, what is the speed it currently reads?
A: 140 km/h
